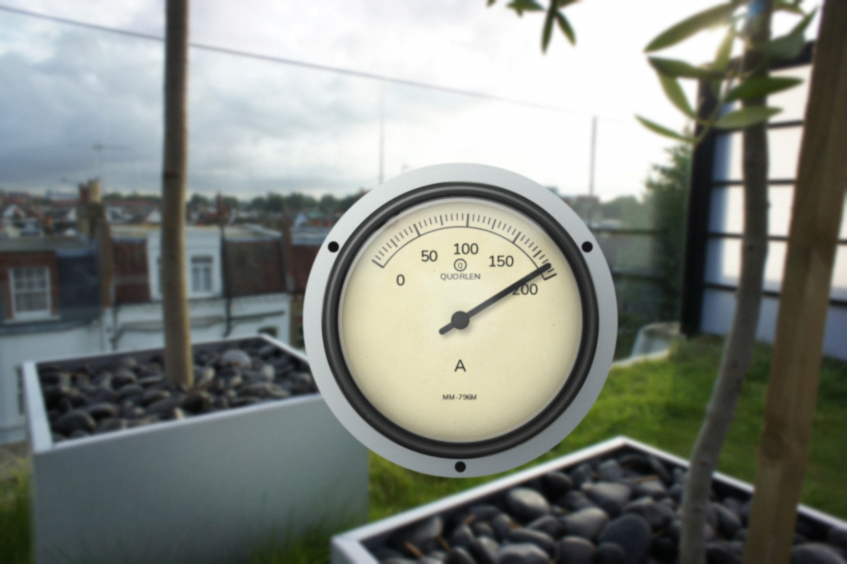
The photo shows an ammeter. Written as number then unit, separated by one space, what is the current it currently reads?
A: 190 A
